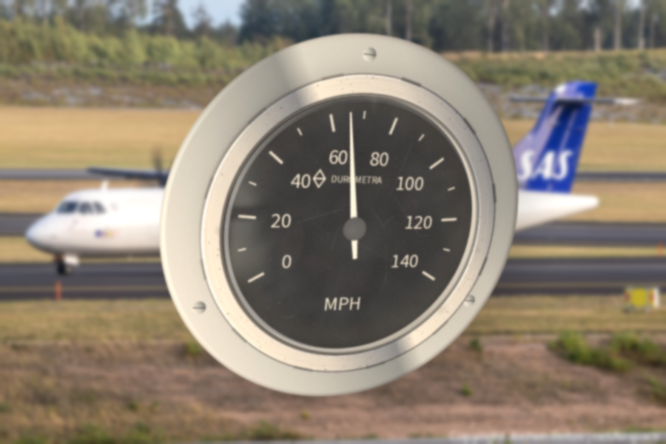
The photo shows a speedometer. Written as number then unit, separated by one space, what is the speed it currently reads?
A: 65 mph
